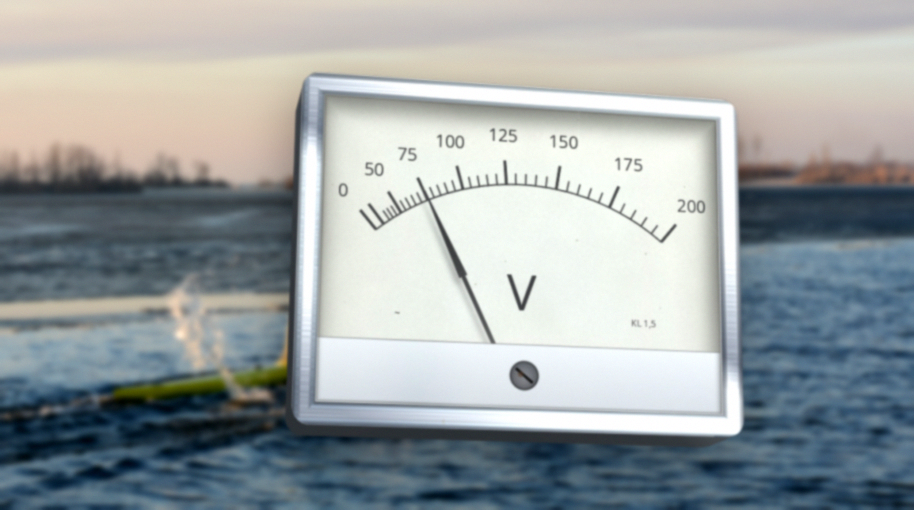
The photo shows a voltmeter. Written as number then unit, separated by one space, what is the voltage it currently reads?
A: 75 V
